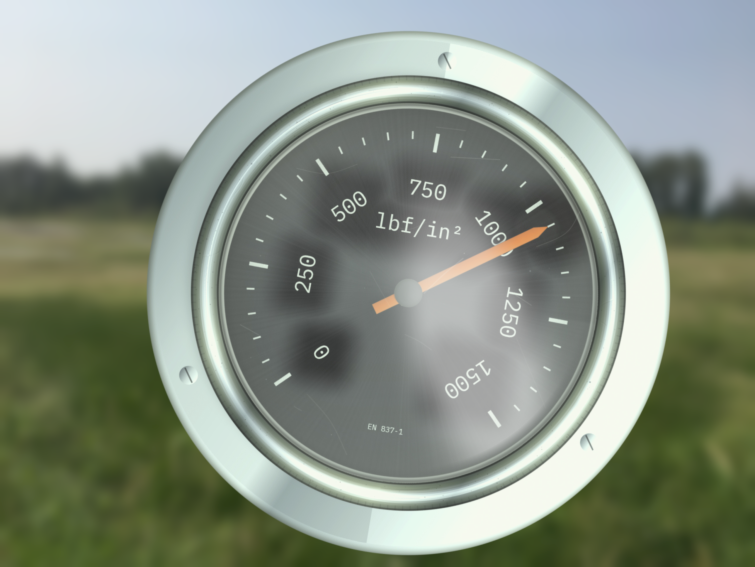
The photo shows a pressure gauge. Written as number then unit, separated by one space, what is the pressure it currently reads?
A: 1050 psi
